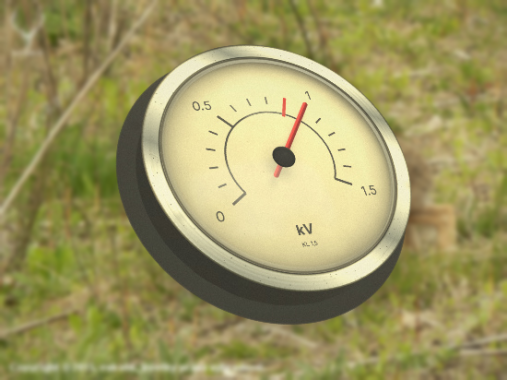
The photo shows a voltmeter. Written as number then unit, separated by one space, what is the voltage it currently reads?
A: 1 kV
